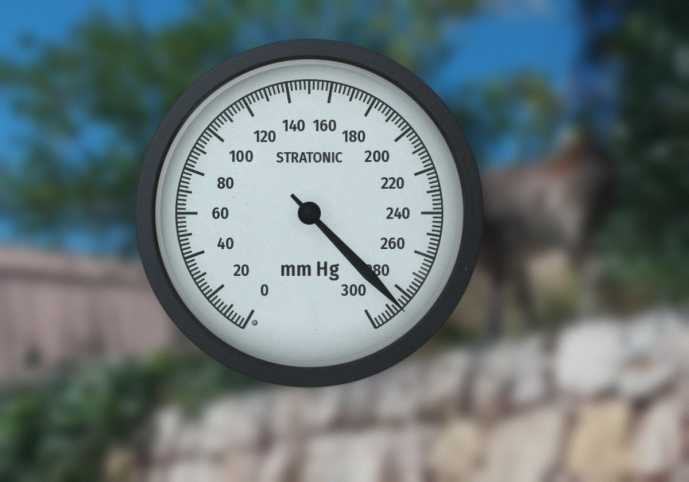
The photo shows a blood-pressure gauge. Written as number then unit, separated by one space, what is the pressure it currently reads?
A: 286 mmHg
